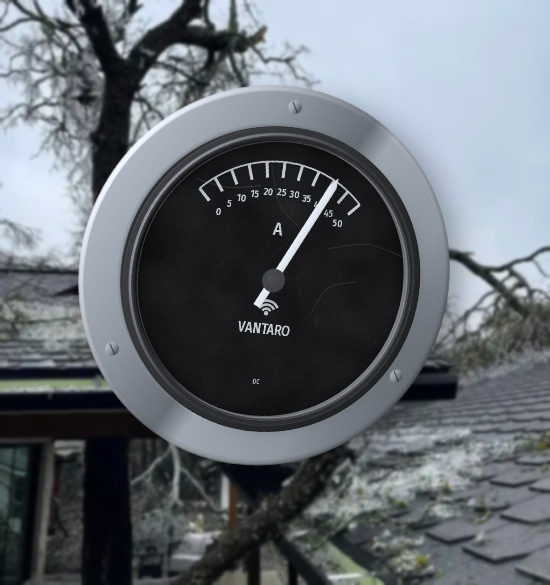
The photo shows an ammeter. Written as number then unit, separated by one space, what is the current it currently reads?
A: 40 A
